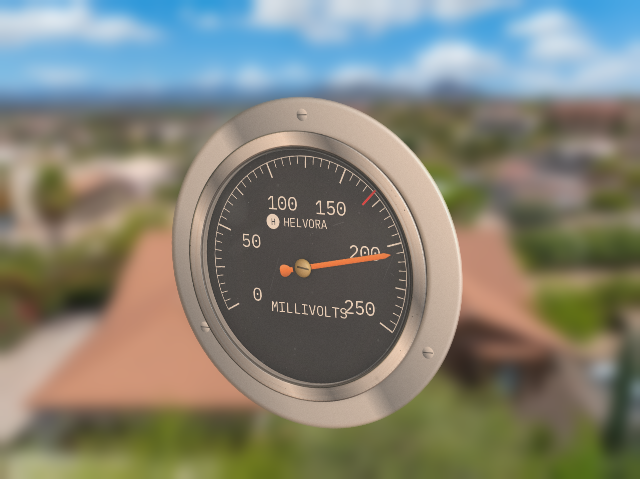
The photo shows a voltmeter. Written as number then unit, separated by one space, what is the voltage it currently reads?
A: 205 mV
